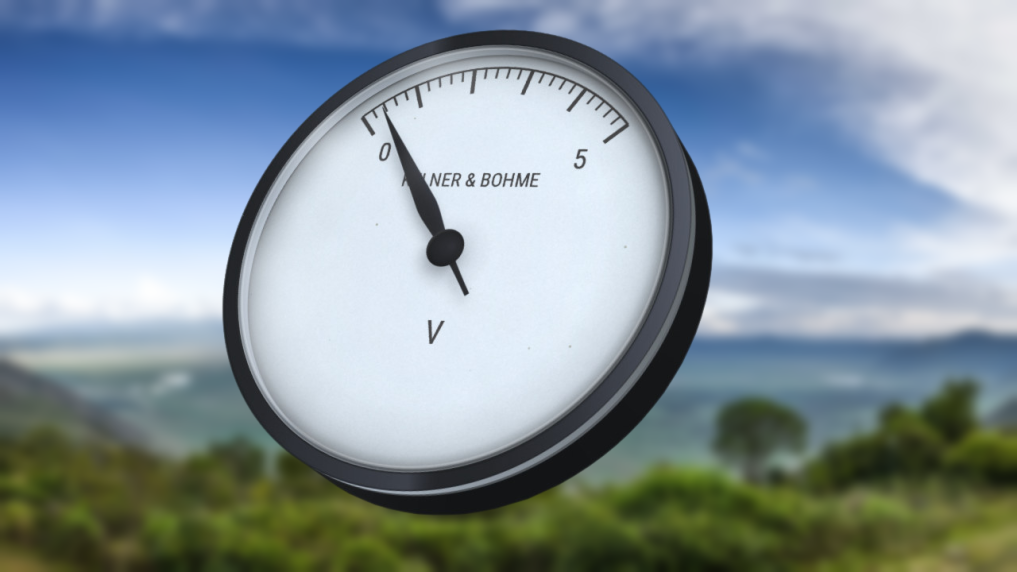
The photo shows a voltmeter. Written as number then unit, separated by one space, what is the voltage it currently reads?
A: 0.4 V
